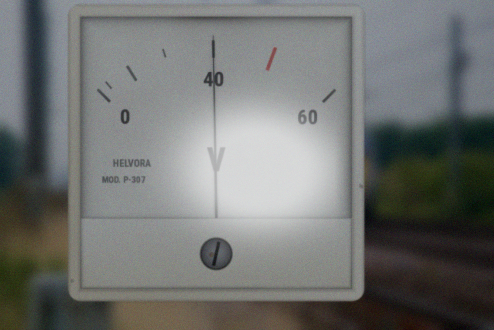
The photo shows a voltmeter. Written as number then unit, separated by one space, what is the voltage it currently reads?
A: 40 V
